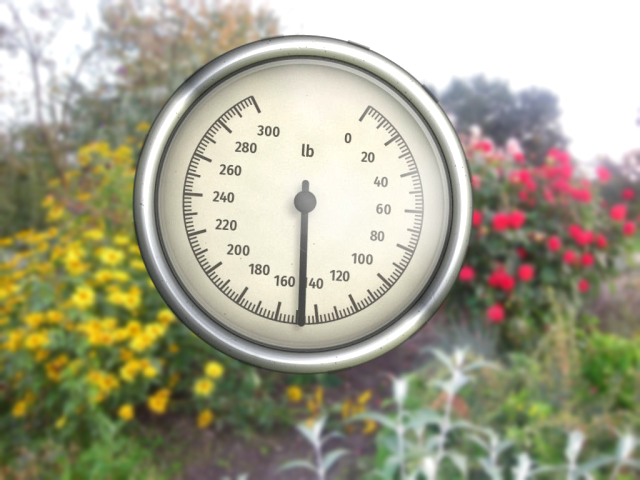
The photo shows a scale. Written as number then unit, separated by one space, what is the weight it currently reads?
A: 148 lb
